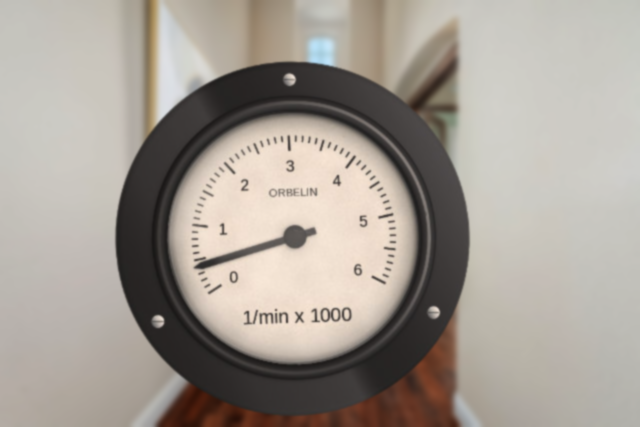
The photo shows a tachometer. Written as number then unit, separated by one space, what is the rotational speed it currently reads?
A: 400 rpm
